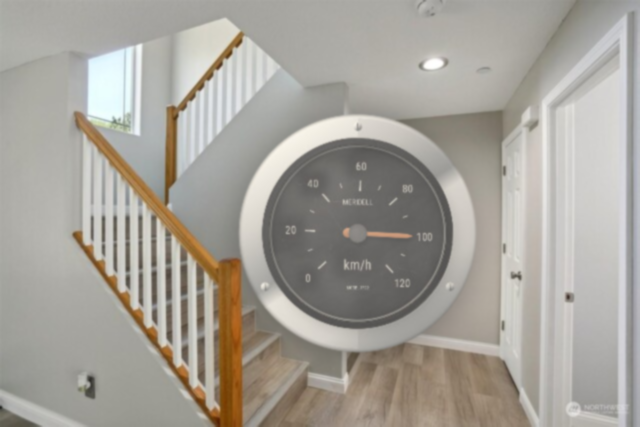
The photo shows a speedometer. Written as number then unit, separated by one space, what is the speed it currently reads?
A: 100 km/h
